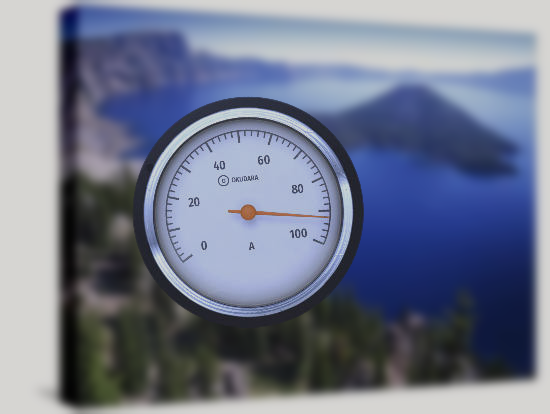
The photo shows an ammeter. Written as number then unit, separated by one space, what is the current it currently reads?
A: 92 A
